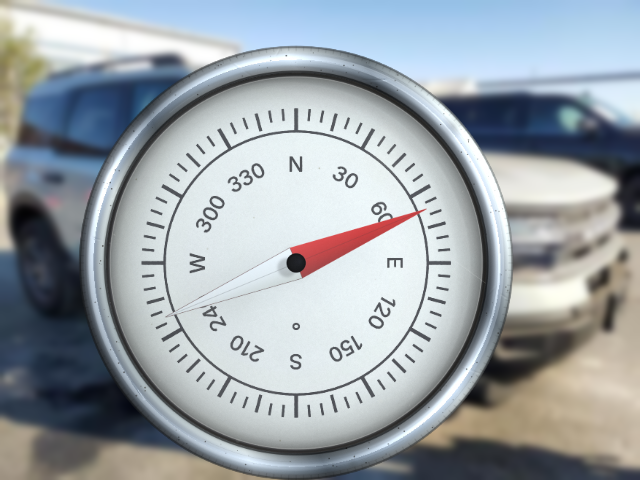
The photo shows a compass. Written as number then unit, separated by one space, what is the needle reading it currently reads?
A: 67.5 °
